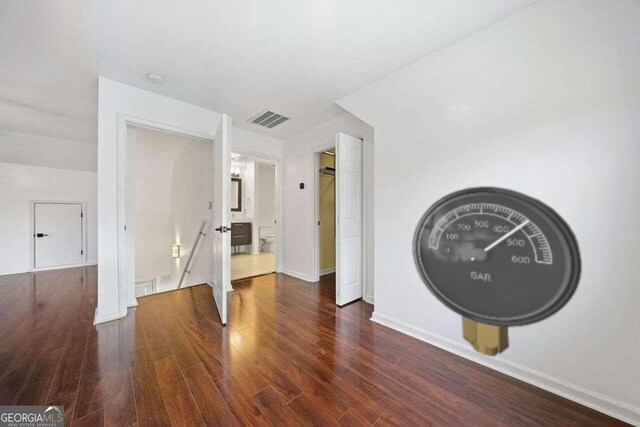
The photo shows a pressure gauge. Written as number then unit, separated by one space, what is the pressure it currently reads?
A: 450 bar
